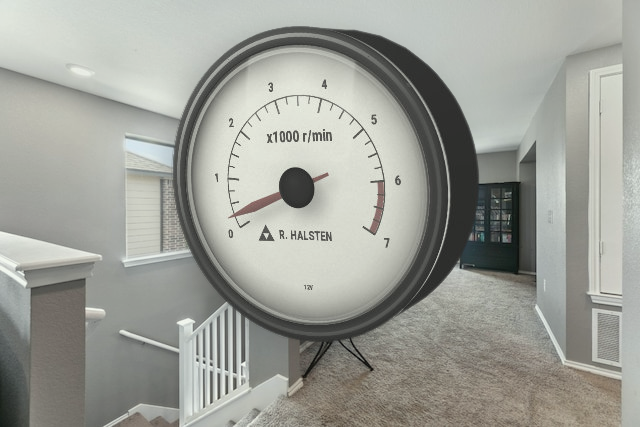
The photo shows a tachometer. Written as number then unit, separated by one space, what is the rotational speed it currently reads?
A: 250 rpm
